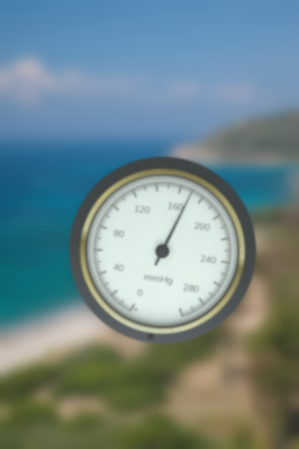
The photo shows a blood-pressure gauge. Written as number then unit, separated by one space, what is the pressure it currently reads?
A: 170 mmHg
